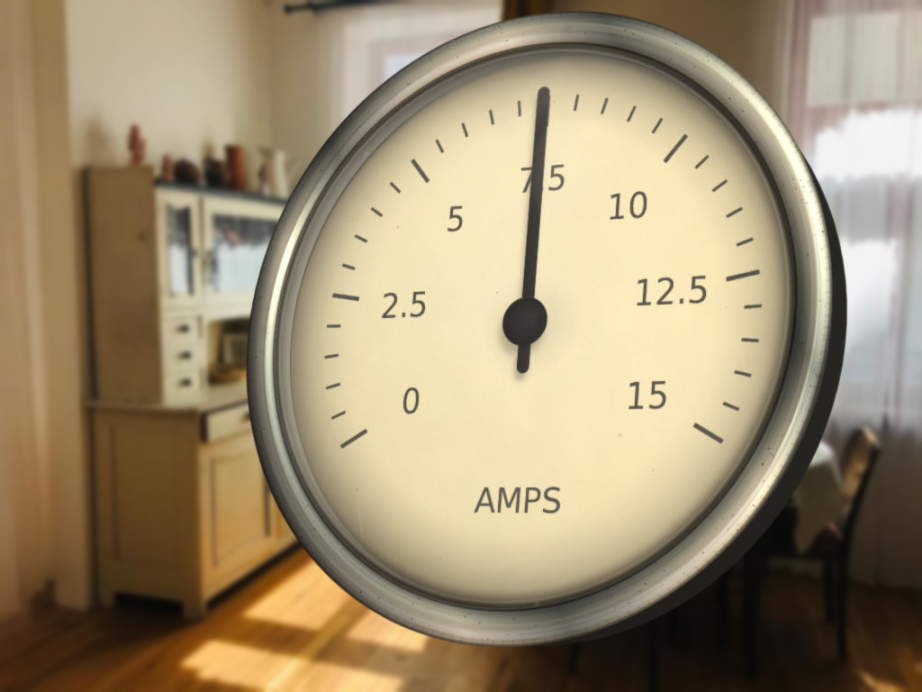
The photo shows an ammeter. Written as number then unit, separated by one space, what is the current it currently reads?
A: 7.5 A
